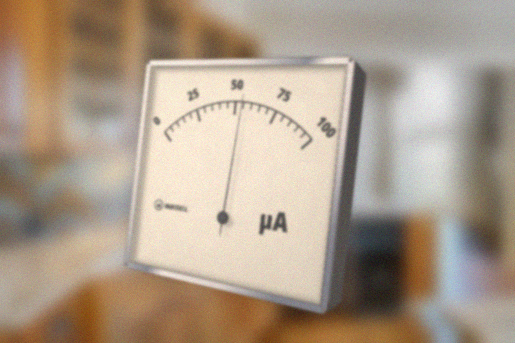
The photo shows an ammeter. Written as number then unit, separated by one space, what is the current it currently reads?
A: 55 µA
